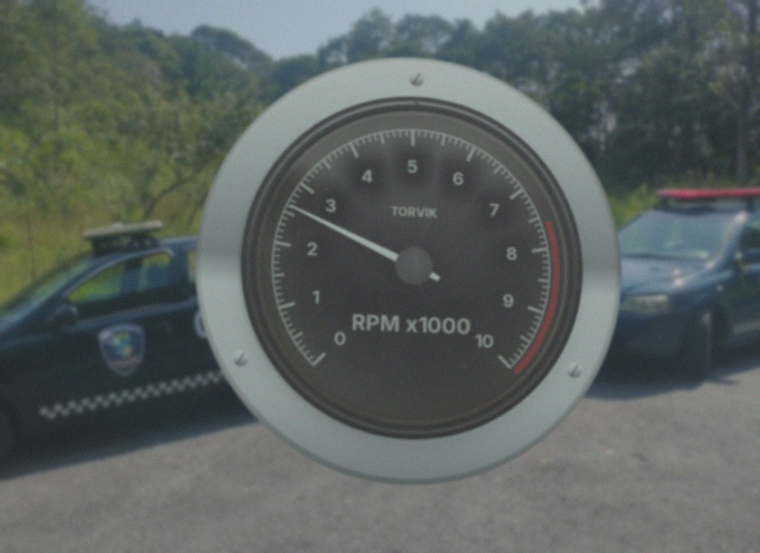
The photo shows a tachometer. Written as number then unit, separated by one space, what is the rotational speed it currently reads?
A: 2600 rpm
